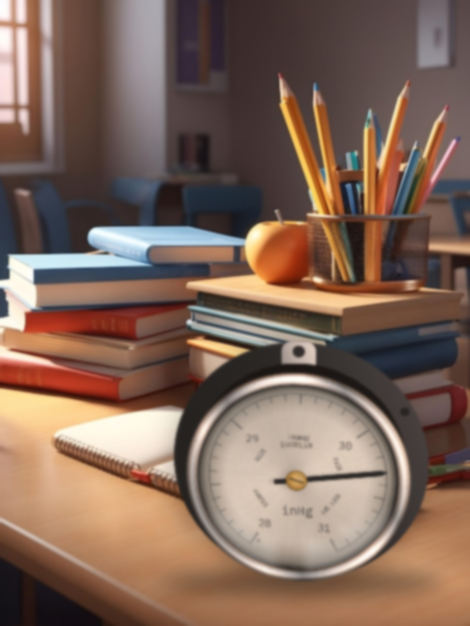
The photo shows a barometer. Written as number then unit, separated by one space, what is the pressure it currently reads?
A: 30.3 inHg
